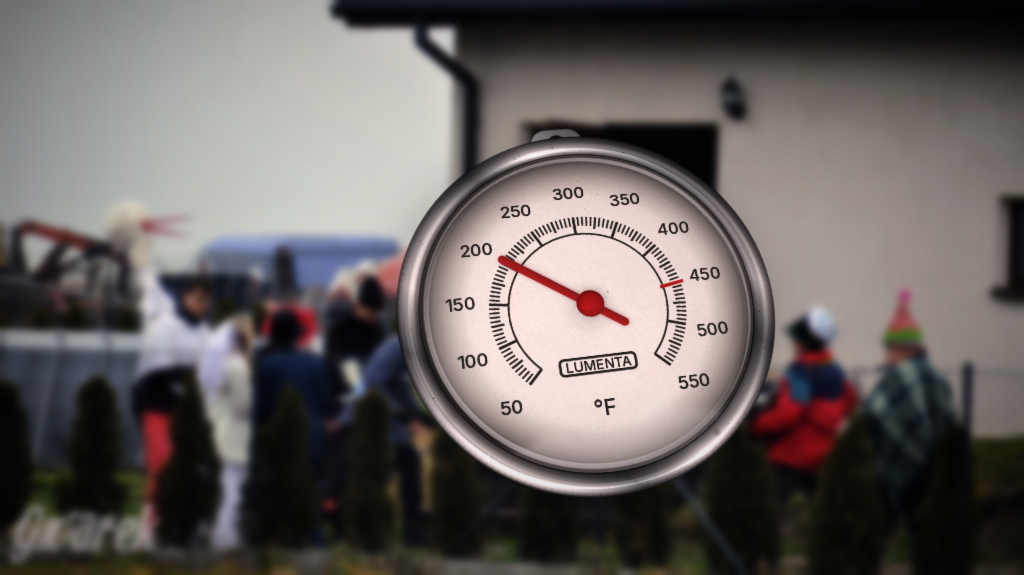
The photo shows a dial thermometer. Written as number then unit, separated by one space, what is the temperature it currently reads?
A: 200 °F
